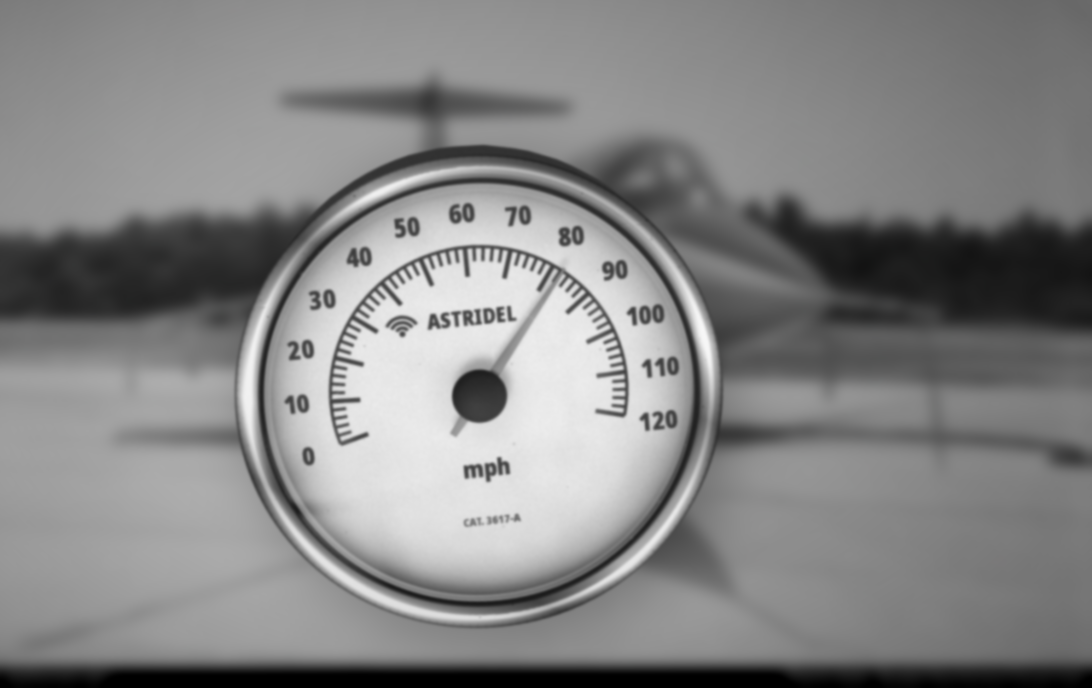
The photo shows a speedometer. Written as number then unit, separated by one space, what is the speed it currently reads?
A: 82 mph
